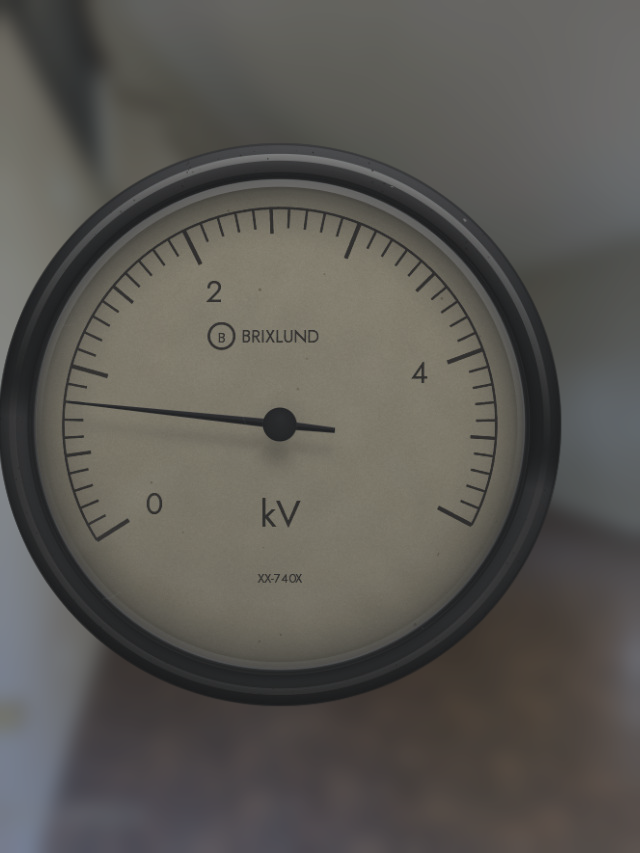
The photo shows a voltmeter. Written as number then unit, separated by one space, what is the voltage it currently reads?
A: 0.8 kV
